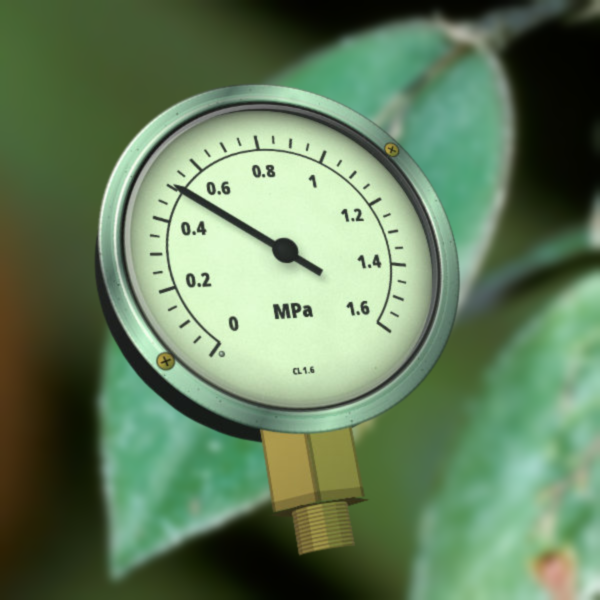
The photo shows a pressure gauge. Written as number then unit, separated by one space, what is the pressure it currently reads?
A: 0.5 MPa
